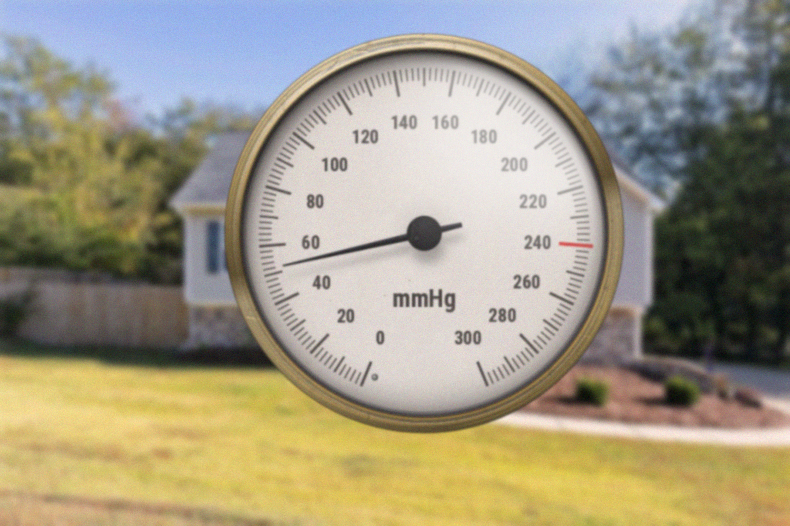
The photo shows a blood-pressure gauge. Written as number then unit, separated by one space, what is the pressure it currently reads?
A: 52 mmHg
